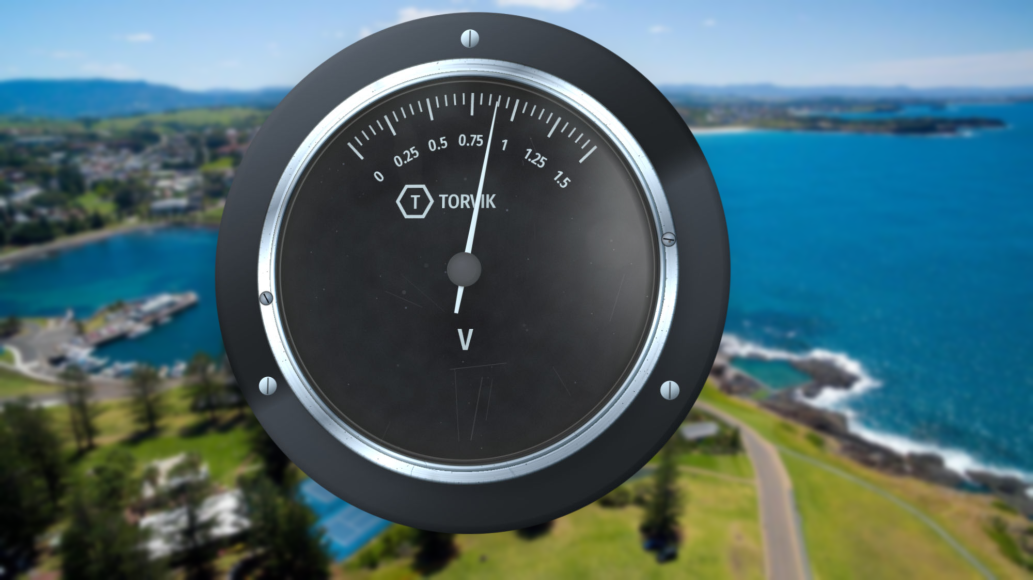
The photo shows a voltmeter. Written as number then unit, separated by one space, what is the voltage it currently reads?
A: 0.9 V
